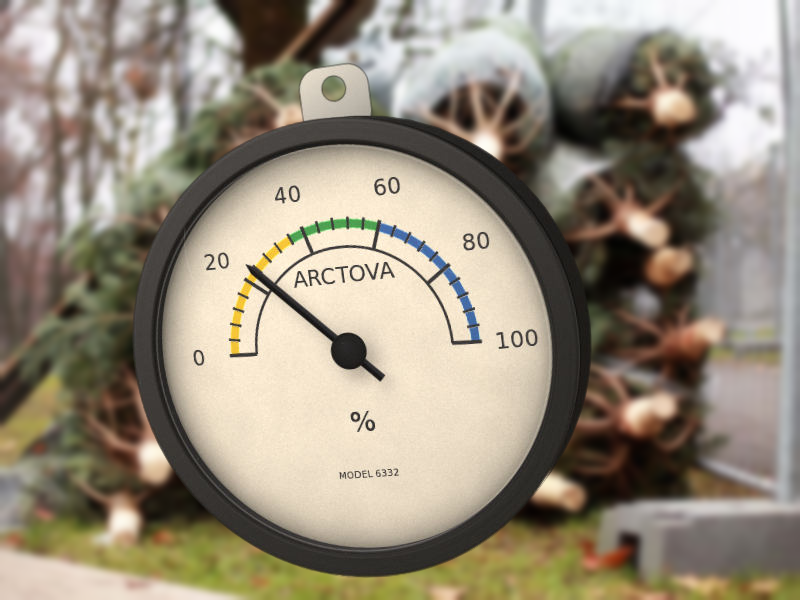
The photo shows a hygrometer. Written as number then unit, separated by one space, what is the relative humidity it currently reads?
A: 24 %
